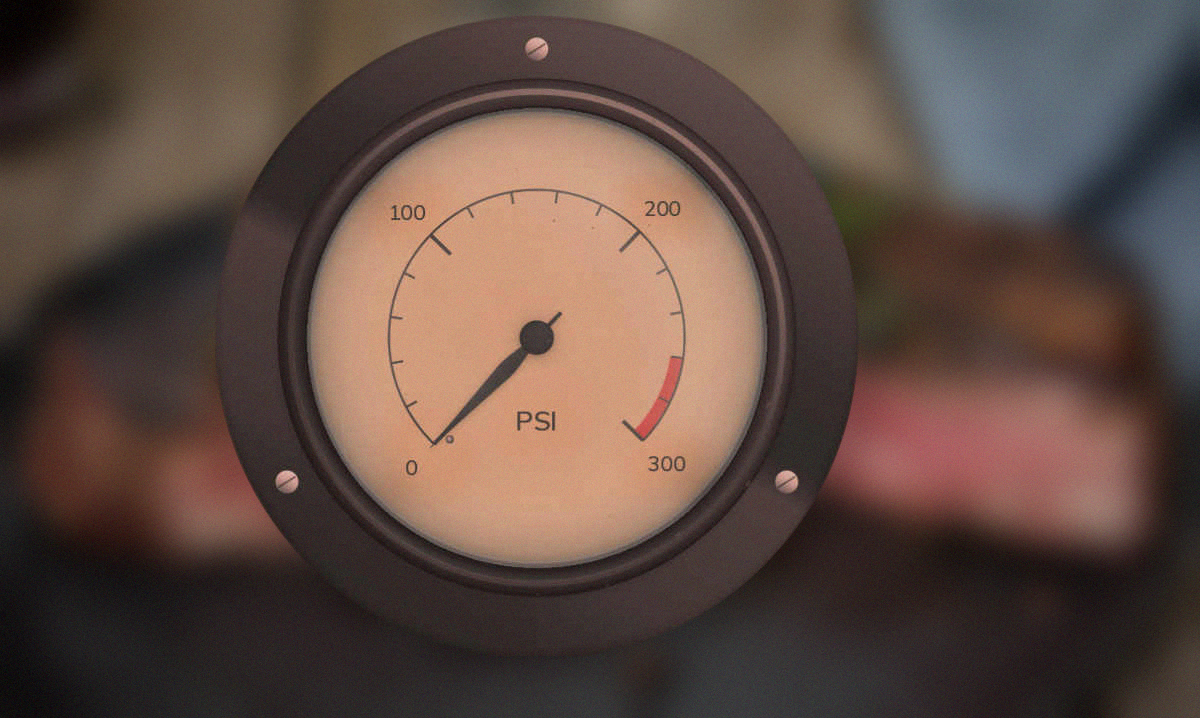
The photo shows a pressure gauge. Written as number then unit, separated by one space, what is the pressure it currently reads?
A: 0 psi
